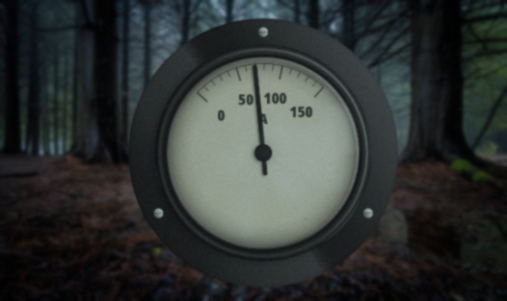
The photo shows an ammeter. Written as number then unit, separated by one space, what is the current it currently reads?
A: 70 A
